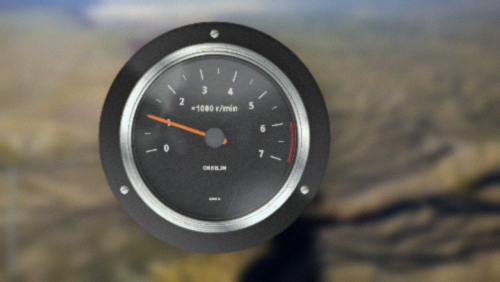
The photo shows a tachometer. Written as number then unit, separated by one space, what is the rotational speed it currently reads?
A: 1000 rpm
